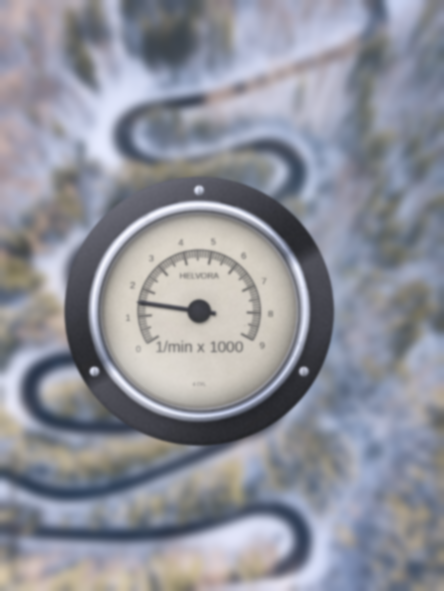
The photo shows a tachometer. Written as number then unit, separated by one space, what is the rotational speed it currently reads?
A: 1500 rpm
